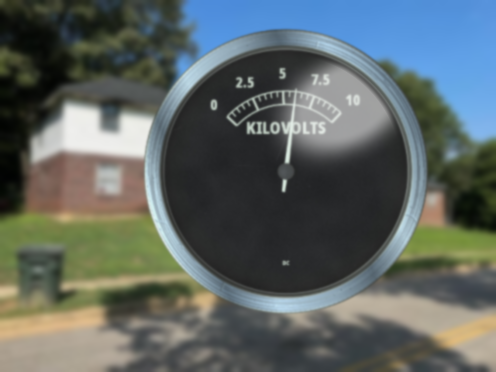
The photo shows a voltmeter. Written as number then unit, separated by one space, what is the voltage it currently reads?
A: 6 kV
